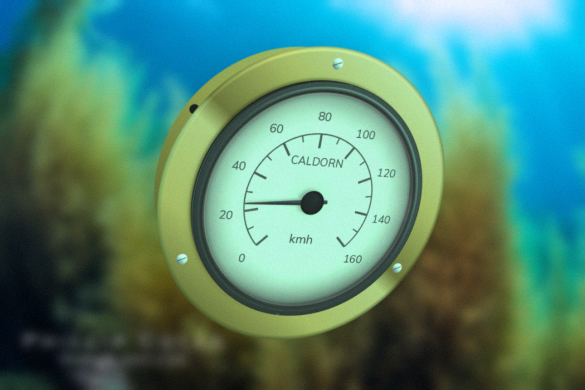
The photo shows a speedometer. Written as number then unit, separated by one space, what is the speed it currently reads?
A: 25 km/h
